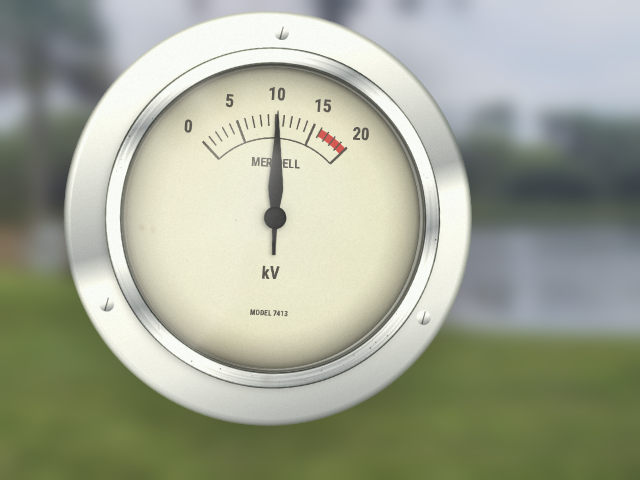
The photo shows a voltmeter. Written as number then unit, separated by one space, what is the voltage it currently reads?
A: 10 kV
